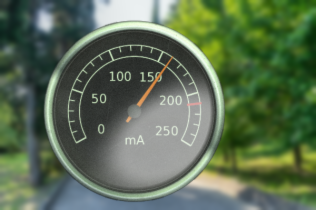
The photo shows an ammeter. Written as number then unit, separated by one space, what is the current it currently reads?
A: 160 mA
